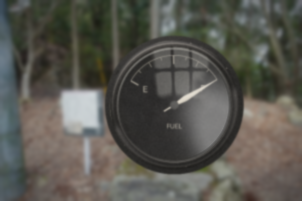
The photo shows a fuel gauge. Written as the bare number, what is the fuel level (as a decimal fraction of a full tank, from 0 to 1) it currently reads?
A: 1
